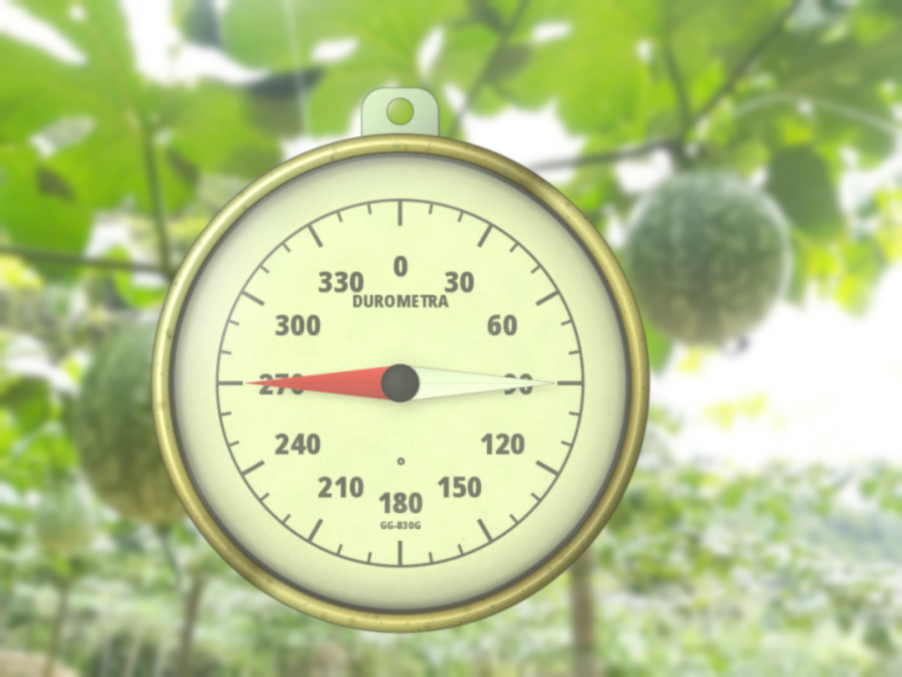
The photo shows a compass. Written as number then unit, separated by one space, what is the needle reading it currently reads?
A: 270 °
